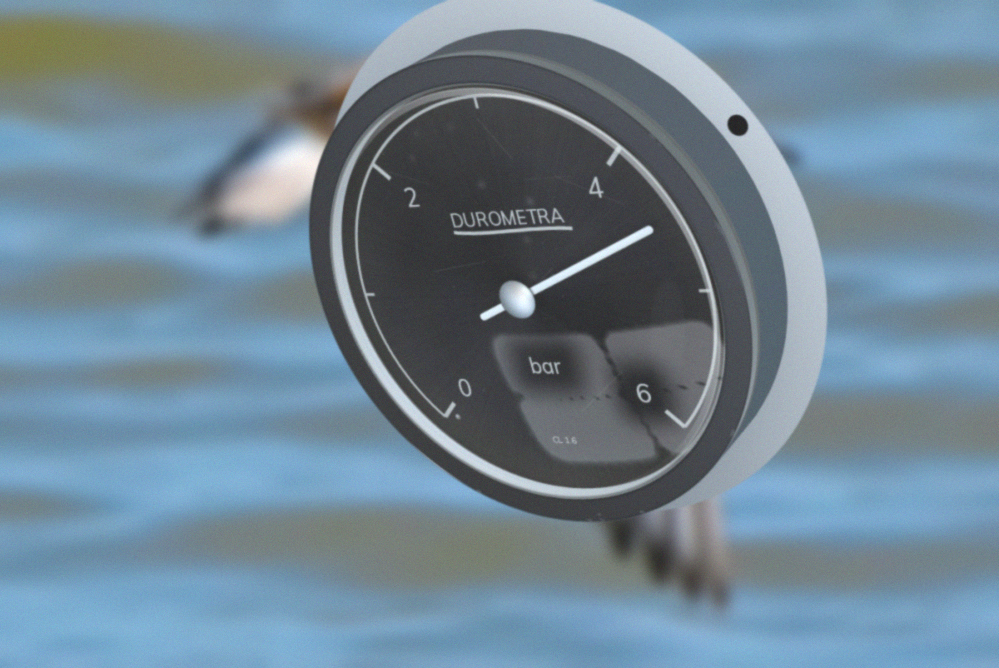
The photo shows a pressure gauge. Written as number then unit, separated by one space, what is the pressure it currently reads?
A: 4.5 bar
